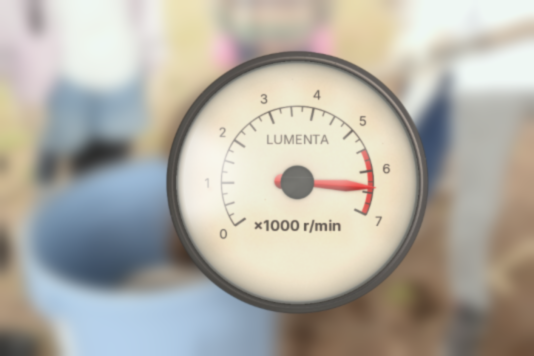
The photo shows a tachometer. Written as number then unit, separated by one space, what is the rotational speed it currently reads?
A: 6375 rpm
